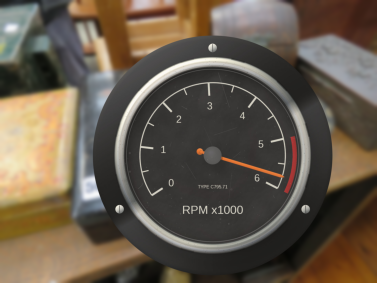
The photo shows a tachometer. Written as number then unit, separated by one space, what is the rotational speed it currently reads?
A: 5750 rpm
